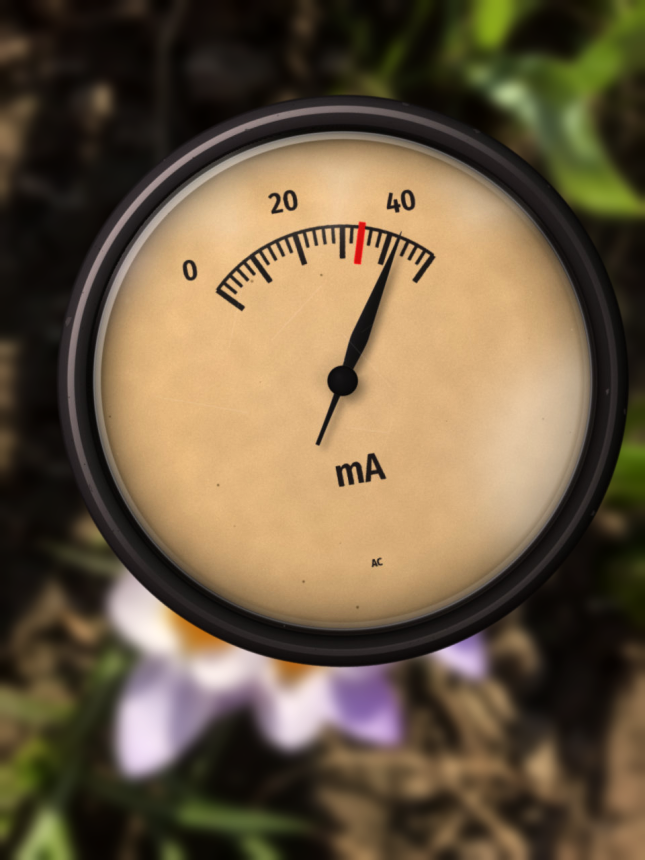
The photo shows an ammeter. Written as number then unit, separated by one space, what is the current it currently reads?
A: 42 mA
